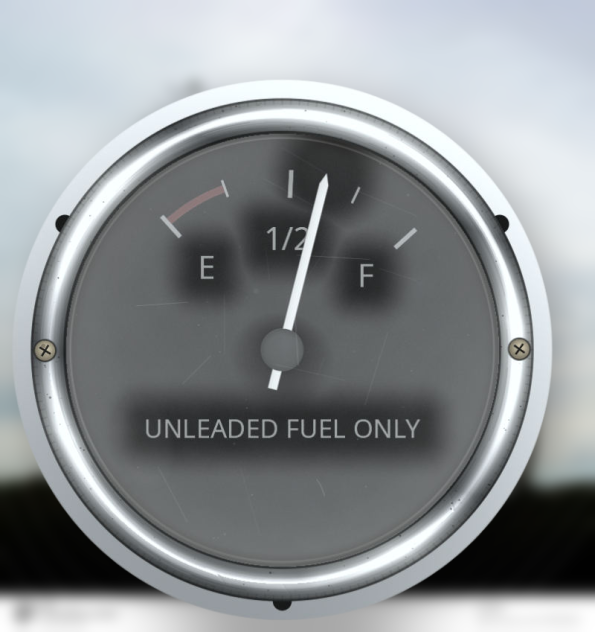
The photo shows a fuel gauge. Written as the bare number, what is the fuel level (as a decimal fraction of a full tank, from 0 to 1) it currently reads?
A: 0.625
